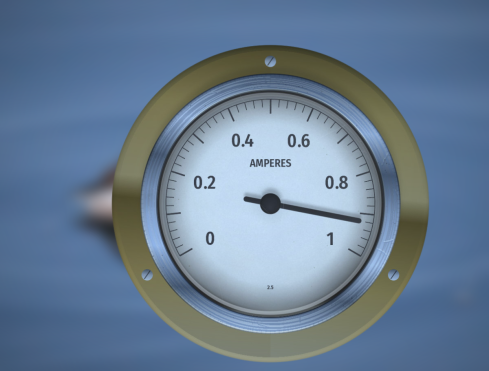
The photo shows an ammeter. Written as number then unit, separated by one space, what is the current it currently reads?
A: 0.92 A
